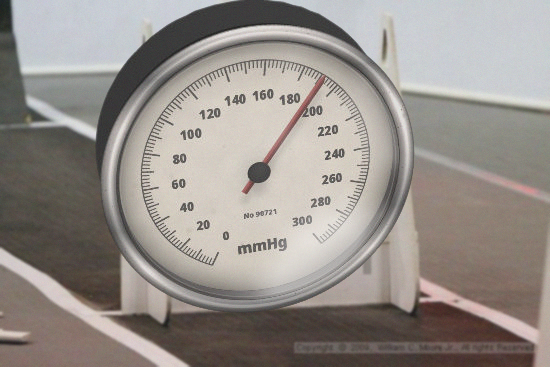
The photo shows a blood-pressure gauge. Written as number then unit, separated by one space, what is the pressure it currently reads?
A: 190 mmHg
